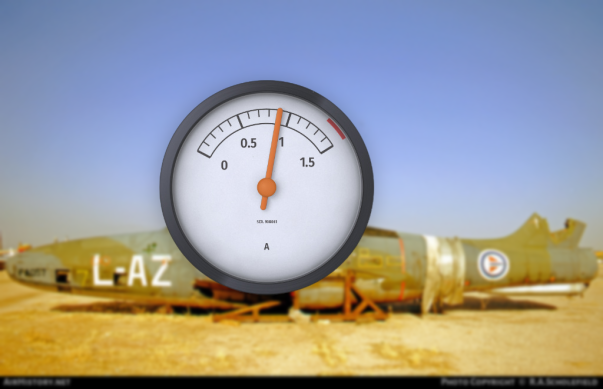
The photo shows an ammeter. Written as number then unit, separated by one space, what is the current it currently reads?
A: 0.9 A
